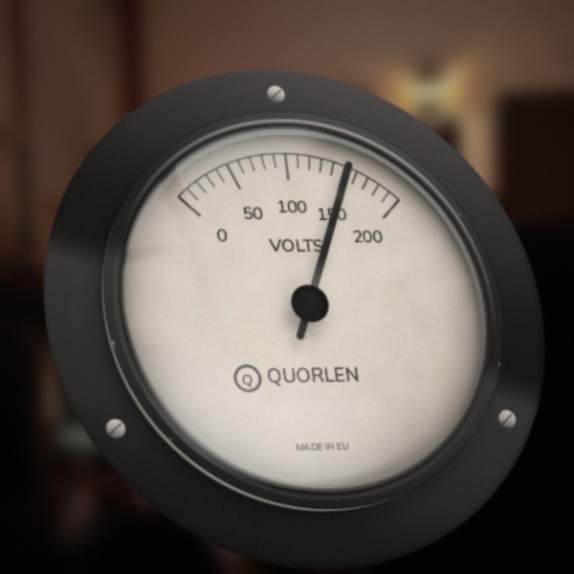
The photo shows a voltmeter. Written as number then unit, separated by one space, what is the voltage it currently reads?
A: 150 V
